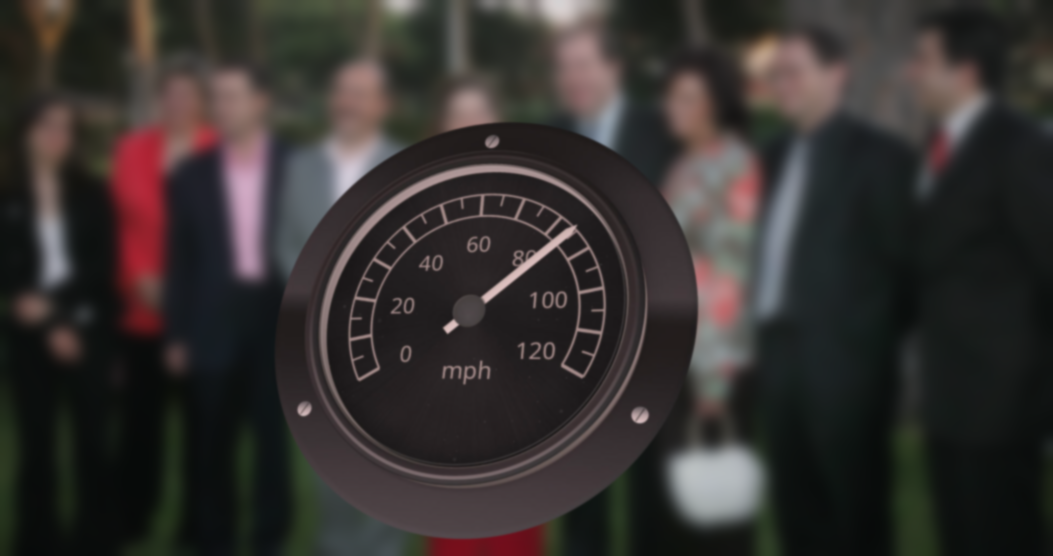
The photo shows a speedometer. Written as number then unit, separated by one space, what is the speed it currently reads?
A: 85 mph
